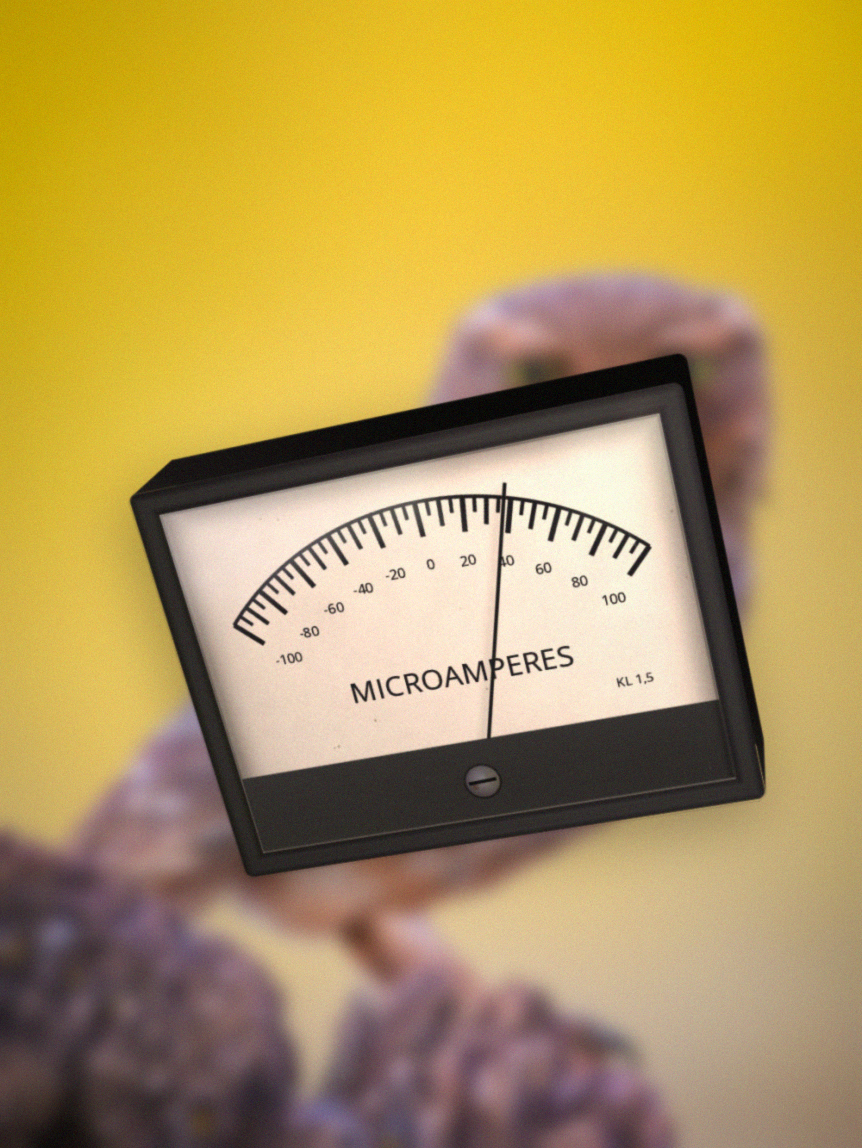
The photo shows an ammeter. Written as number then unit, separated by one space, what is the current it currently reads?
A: 37.5 µA
